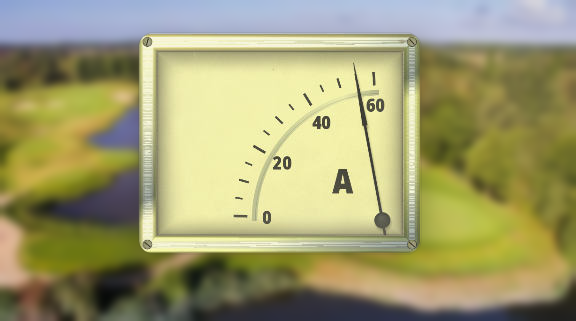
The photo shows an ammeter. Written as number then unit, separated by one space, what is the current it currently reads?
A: 55 A
